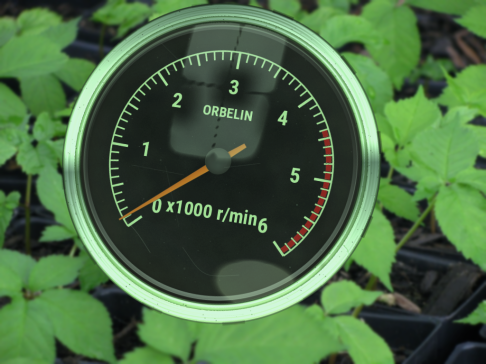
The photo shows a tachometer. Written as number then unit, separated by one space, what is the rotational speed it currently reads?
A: 100 rpm
